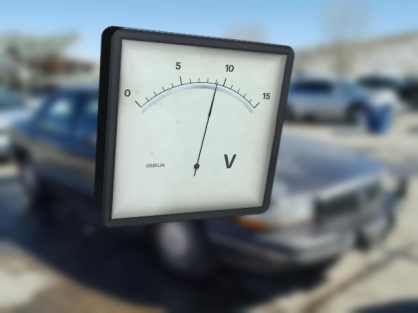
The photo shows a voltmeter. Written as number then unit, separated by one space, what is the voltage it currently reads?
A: 9 V
